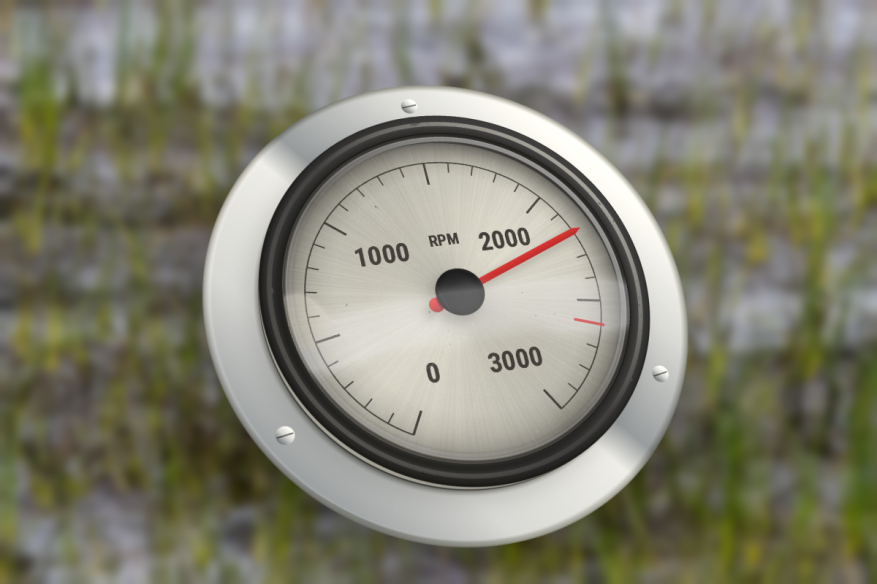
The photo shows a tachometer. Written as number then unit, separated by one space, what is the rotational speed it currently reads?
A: 2200 rpm
